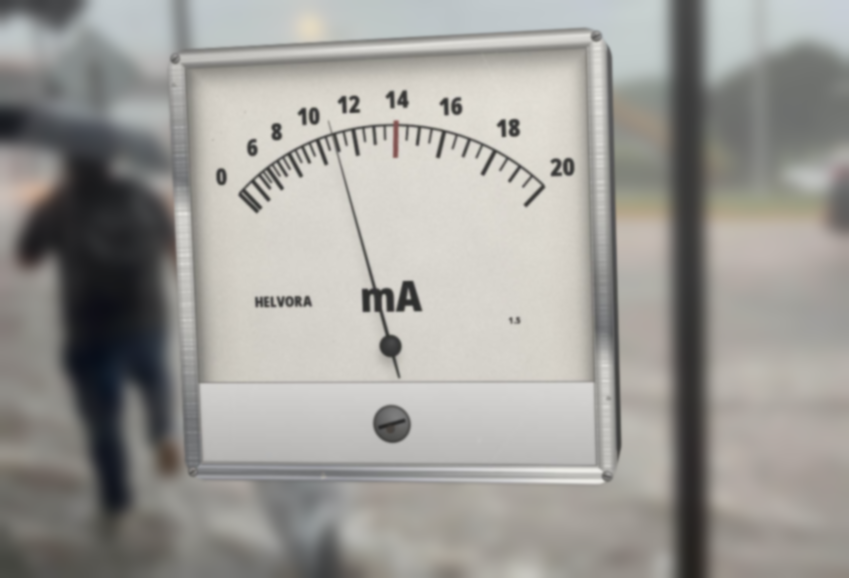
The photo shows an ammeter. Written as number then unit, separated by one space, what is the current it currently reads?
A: 11 mA
